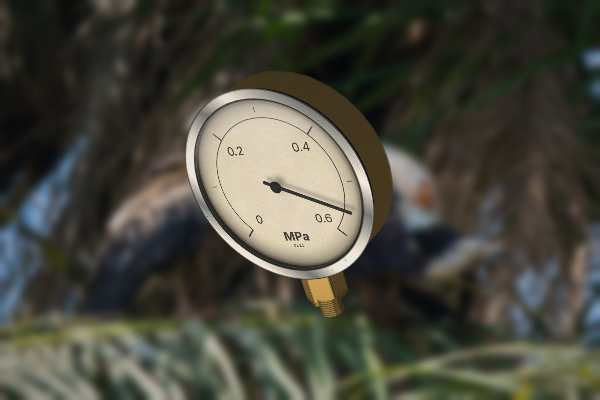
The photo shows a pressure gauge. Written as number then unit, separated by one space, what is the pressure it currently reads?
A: 0.55 MPa
